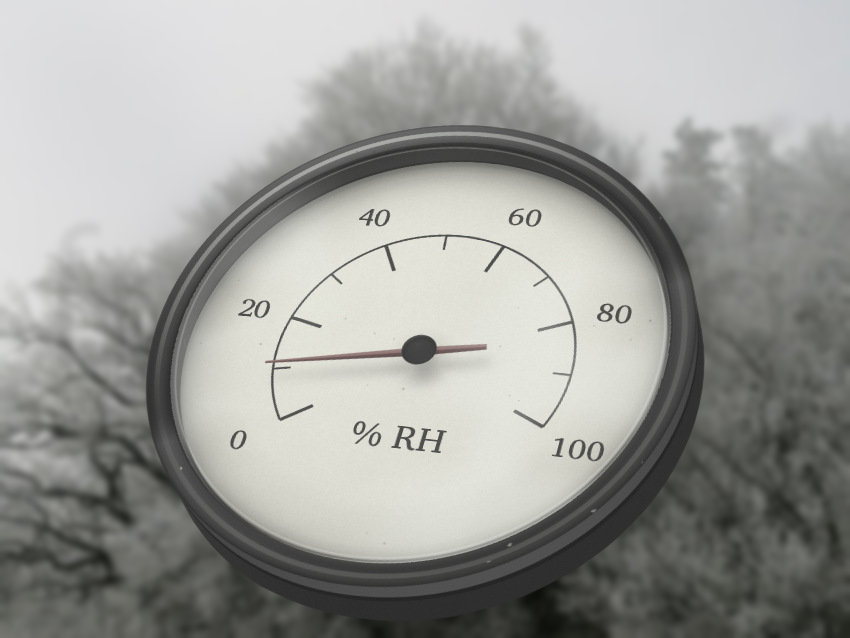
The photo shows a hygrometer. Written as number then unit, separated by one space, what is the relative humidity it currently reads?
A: 10 %
